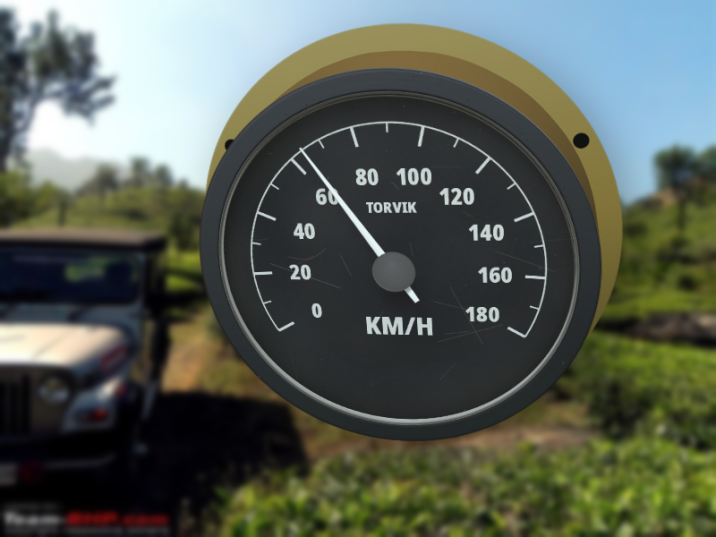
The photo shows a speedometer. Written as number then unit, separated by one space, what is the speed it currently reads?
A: 65 km/h
